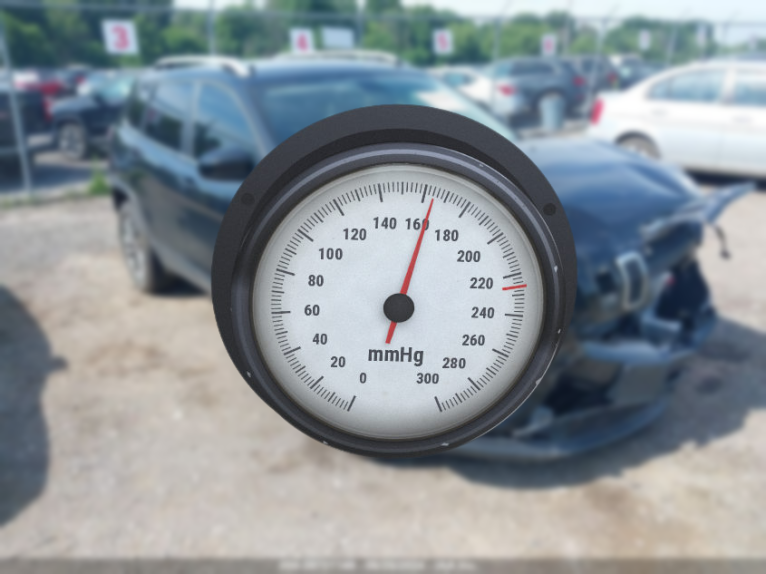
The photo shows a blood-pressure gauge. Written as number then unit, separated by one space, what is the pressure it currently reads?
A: 164 mmHg
